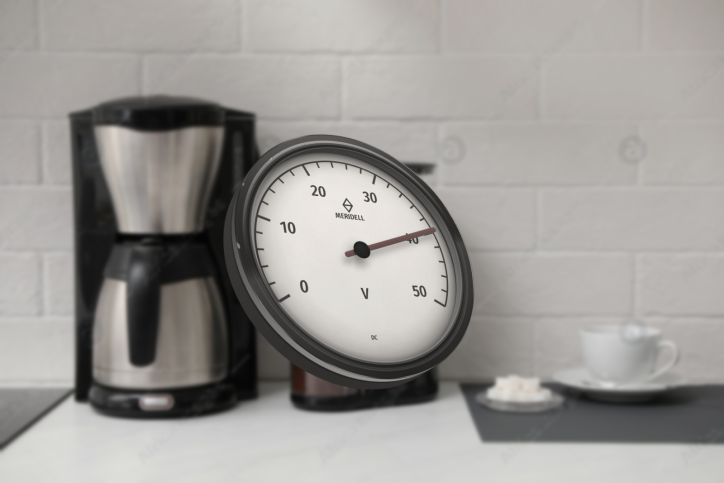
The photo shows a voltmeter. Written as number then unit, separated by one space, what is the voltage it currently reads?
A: 40 V
